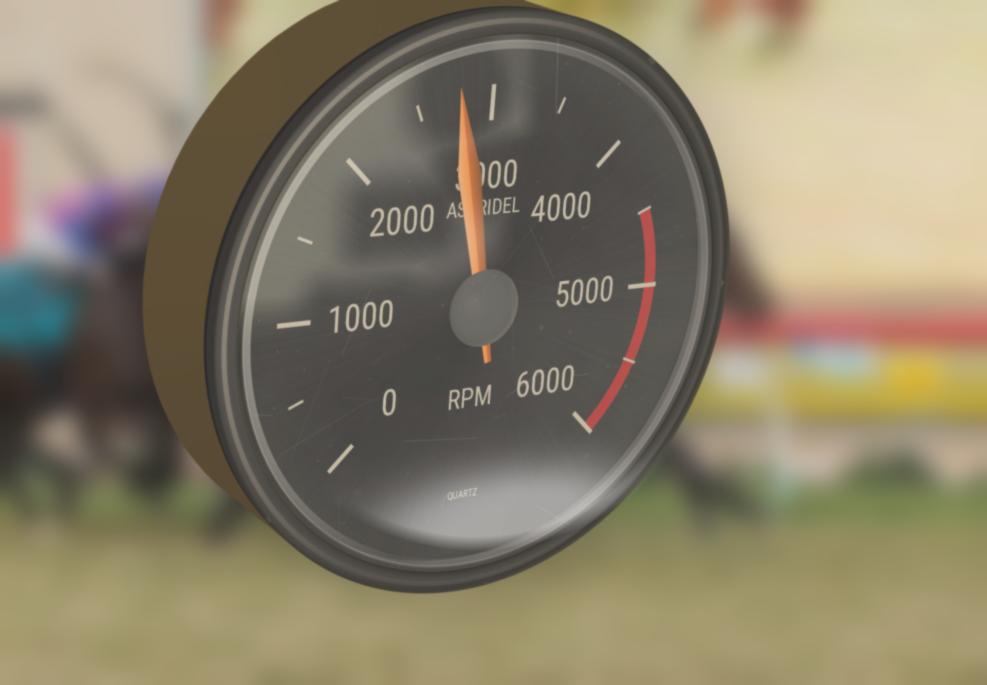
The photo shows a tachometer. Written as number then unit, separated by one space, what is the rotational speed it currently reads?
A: 2750 rpm
